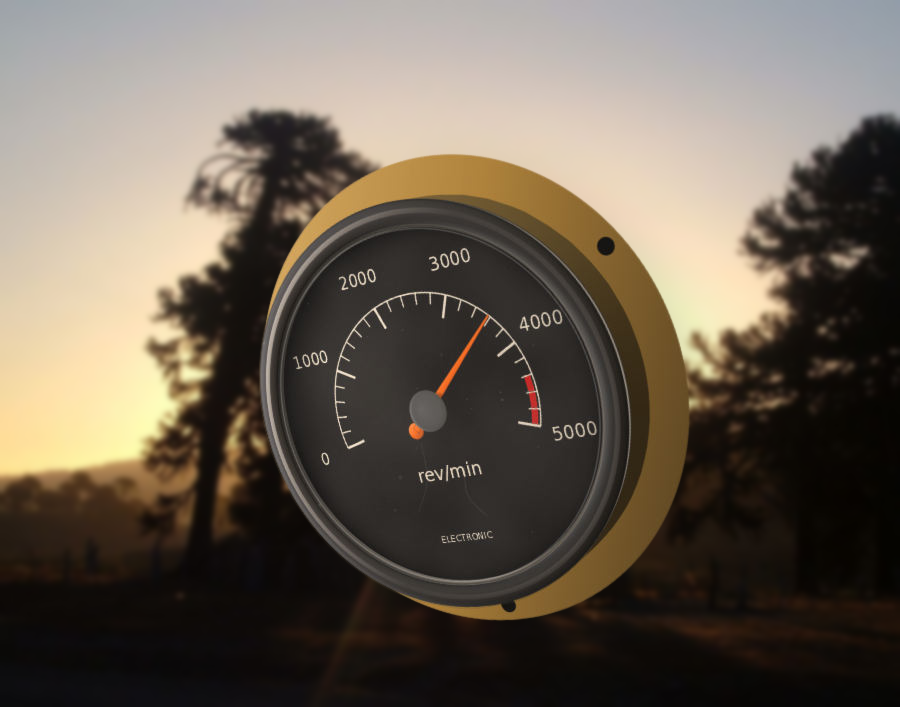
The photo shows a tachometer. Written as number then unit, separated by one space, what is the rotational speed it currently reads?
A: 3600 rpm
